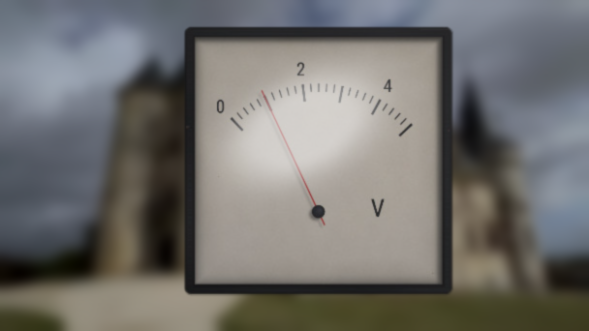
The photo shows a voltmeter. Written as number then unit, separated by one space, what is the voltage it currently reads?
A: 1 V
